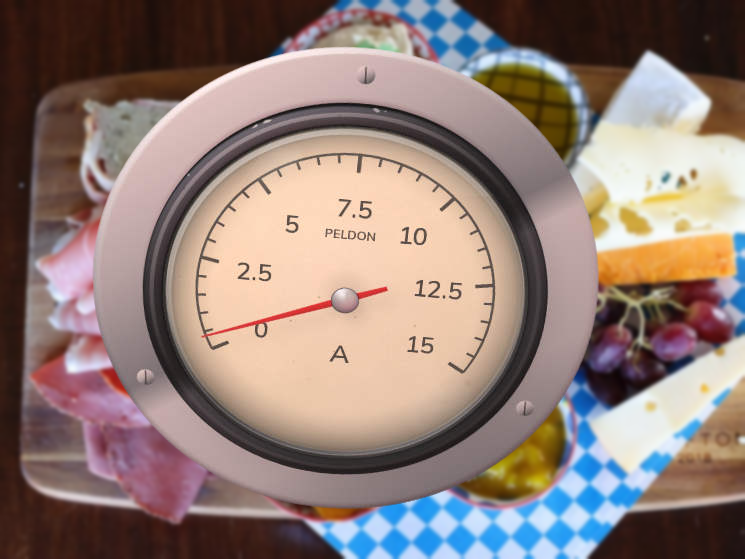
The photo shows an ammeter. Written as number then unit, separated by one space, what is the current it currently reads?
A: 0.5 A
